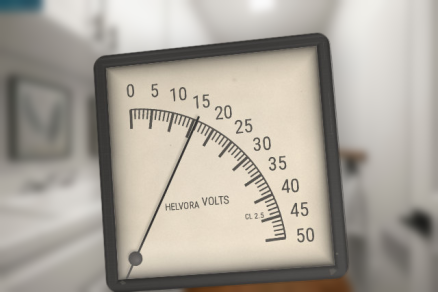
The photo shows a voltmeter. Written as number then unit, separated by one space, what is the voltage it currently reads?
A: 16 V
